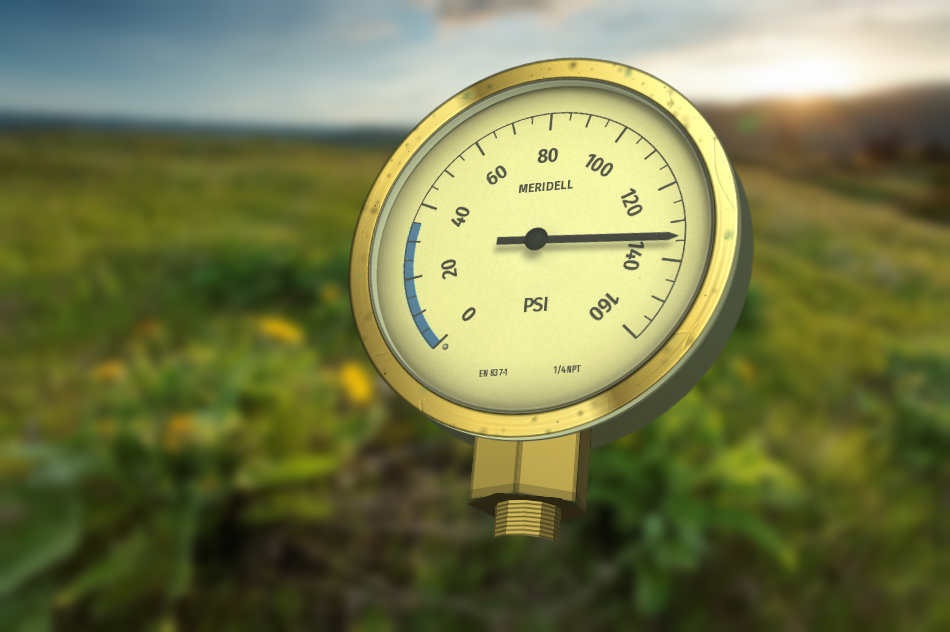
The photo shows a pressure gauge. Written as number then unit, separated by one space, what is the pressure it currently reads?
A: 135 psi
